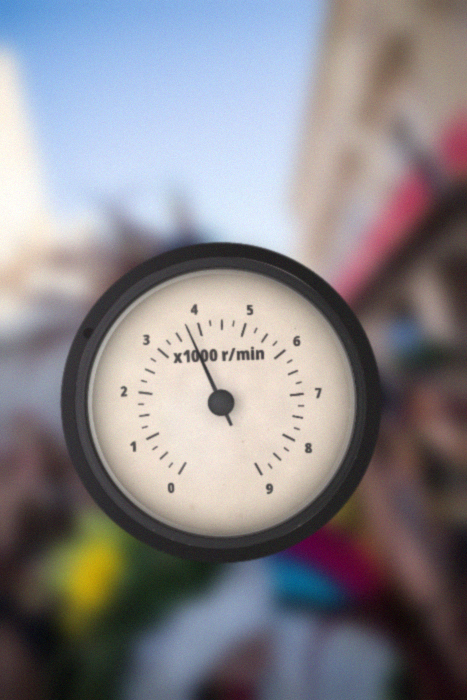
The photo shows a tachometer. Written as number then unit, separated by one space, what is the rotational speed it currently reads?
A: 3750 rpm
